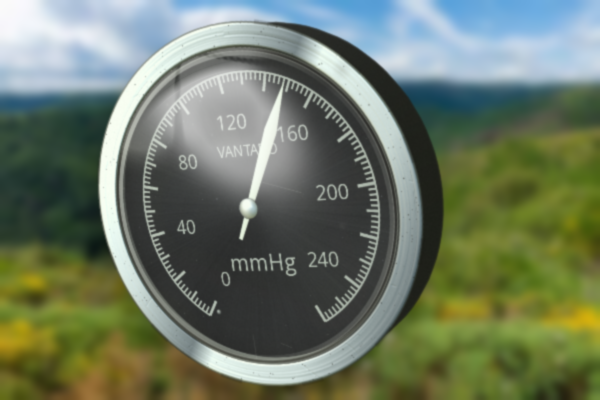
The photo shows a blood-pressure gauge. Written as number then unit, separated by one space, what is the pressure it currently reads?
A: 150 mmHg
